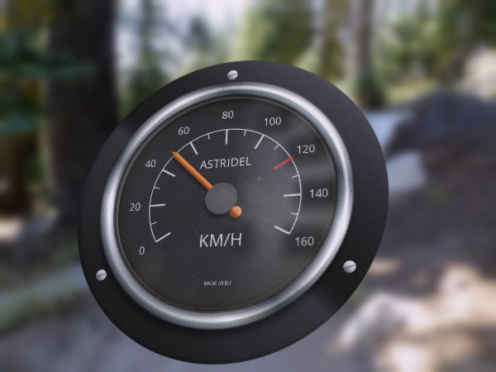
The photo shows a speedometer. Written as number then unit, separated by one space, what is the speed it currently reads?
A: 50 km/h
